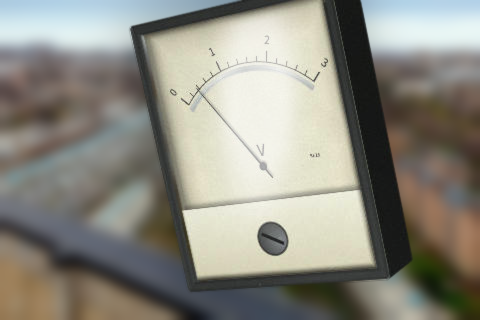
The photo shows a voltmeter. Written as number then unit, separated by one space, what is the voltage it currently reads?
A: 0.4 V
